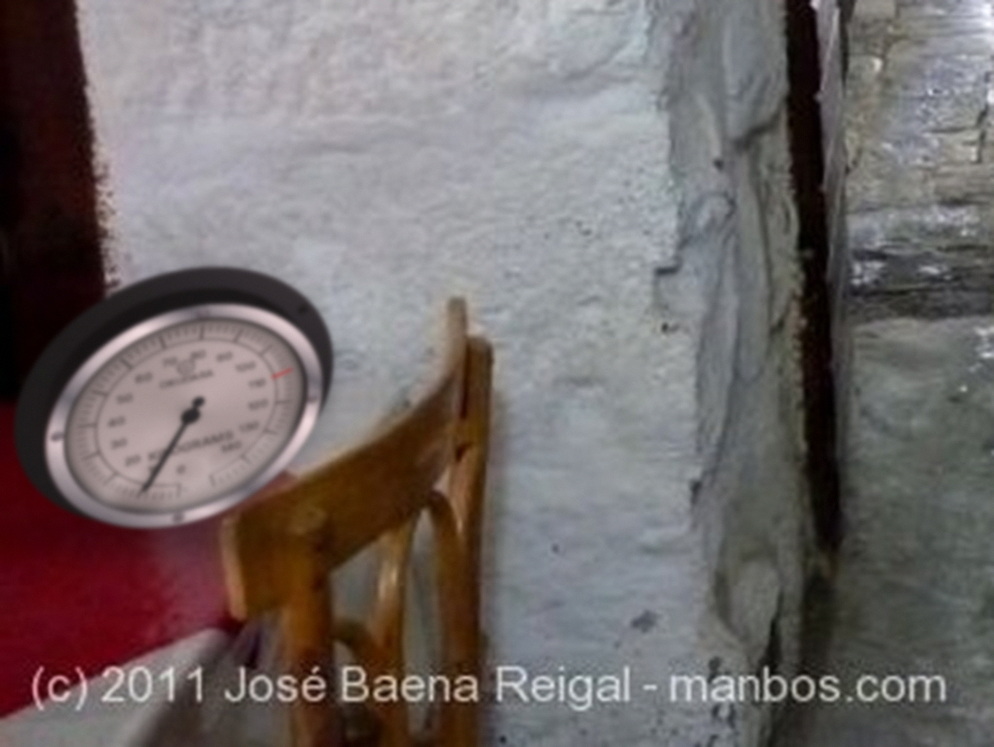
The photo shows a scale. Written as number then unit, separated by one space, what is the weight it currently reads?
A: 10 kg
